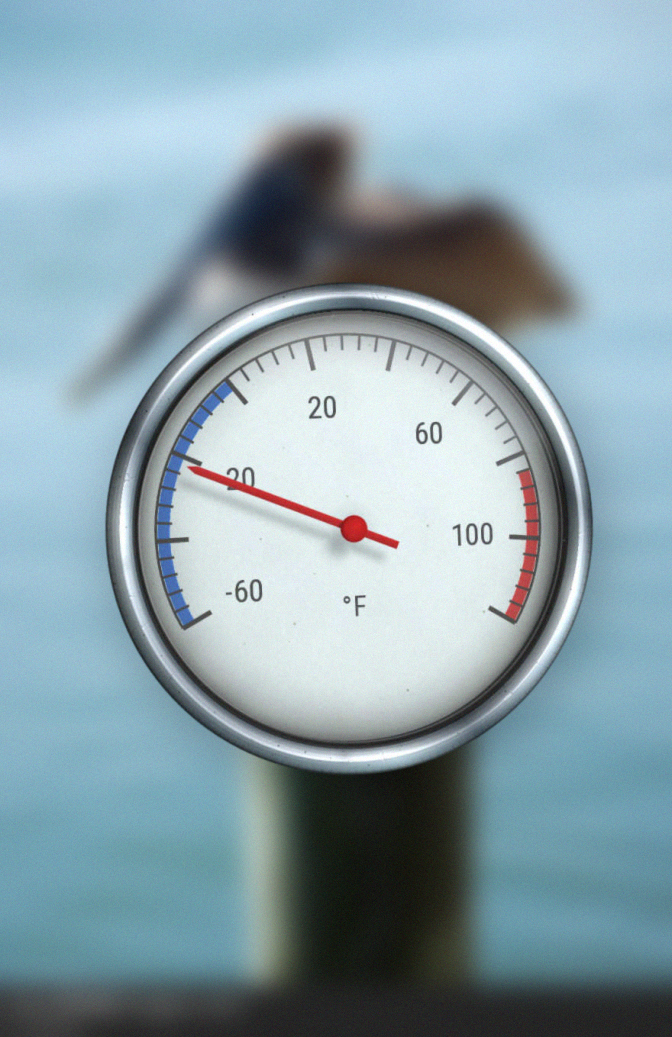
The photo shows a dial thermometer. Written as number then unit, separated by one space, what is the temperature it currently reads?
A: -22 °F
